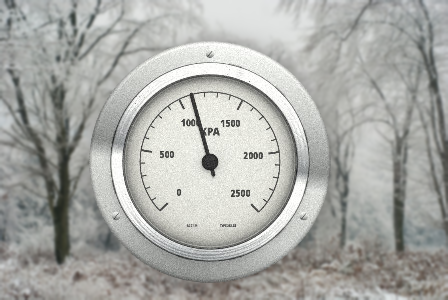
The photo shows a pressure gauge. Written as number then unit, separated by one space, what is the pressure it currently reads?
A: 1100 kPa
